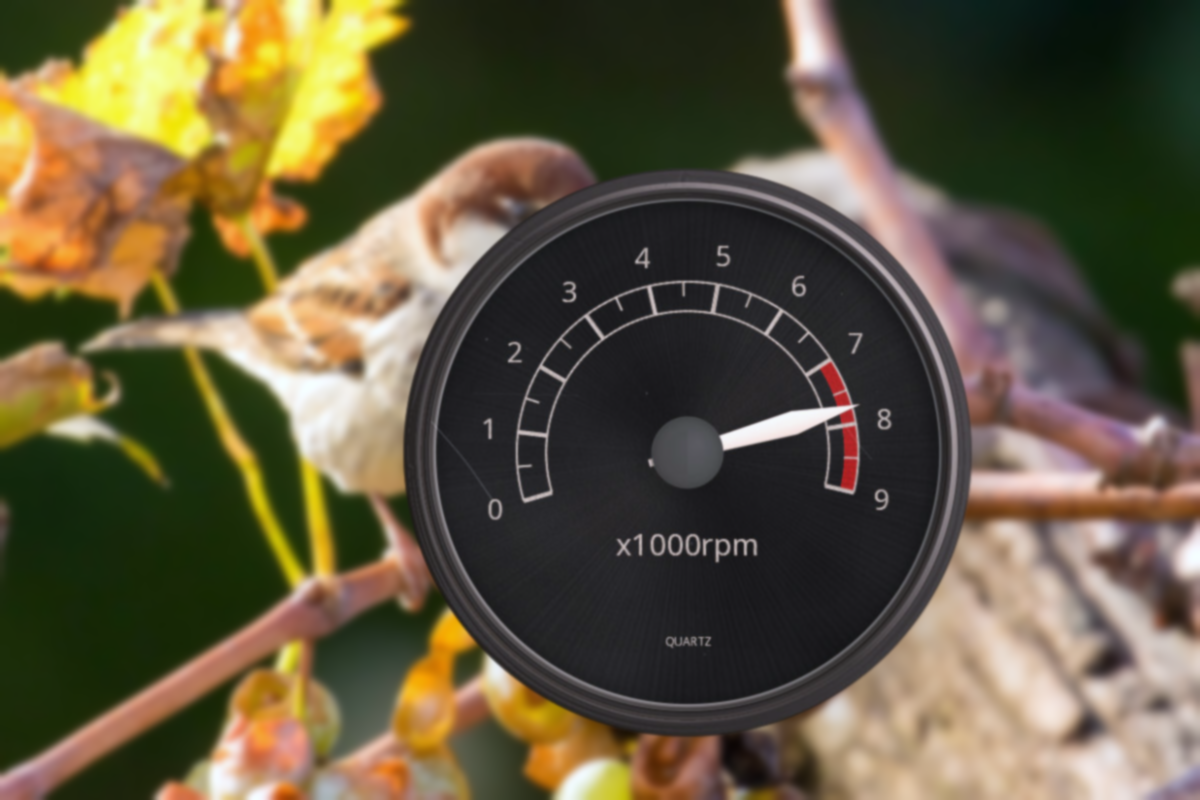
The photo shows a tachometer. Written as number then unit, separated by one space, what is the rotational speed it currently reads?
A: 7750 rpm
